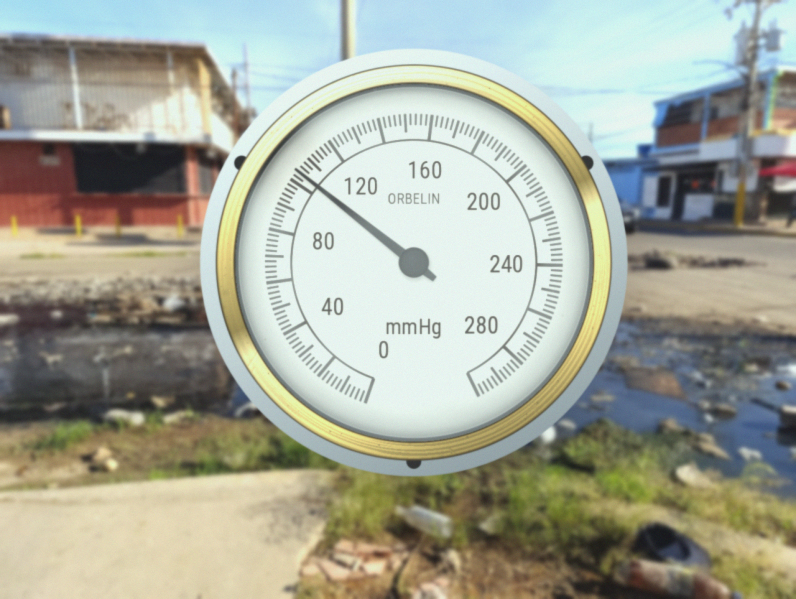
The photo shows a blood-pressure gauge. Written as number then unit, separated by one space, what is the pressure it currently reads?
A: 104 mmHg
